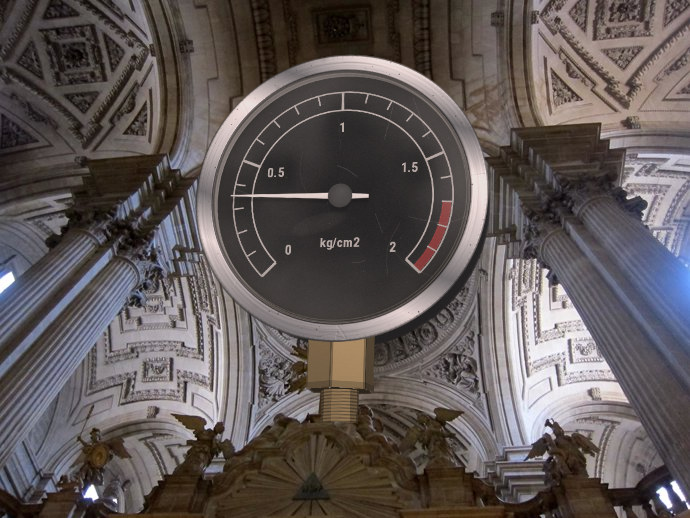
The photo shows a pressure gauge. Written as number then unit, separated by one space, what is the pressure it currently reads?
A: 0.35 kg/cm²
